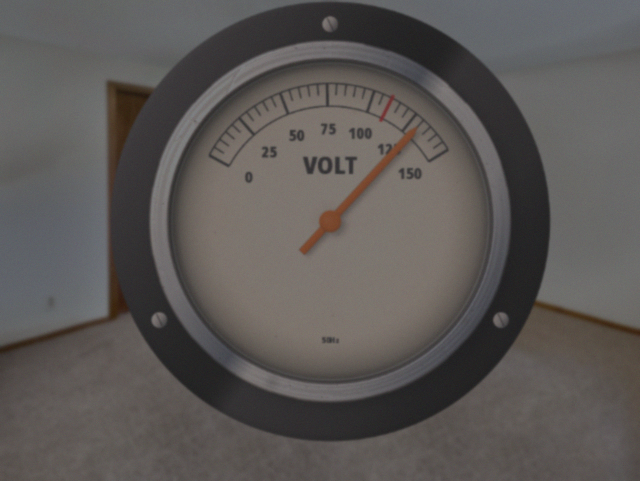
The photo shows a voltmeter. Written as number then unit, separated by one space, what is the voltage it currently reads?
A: 130 V
